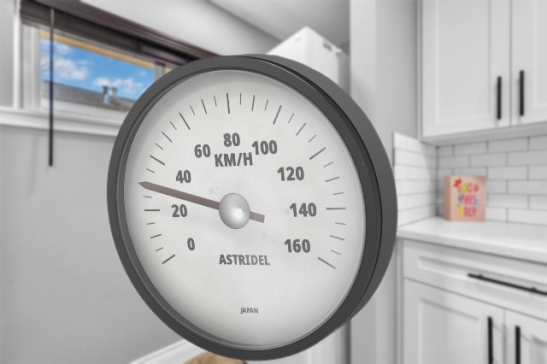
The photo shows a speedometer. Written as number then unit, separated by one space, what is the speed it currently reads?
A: 30 km/h
